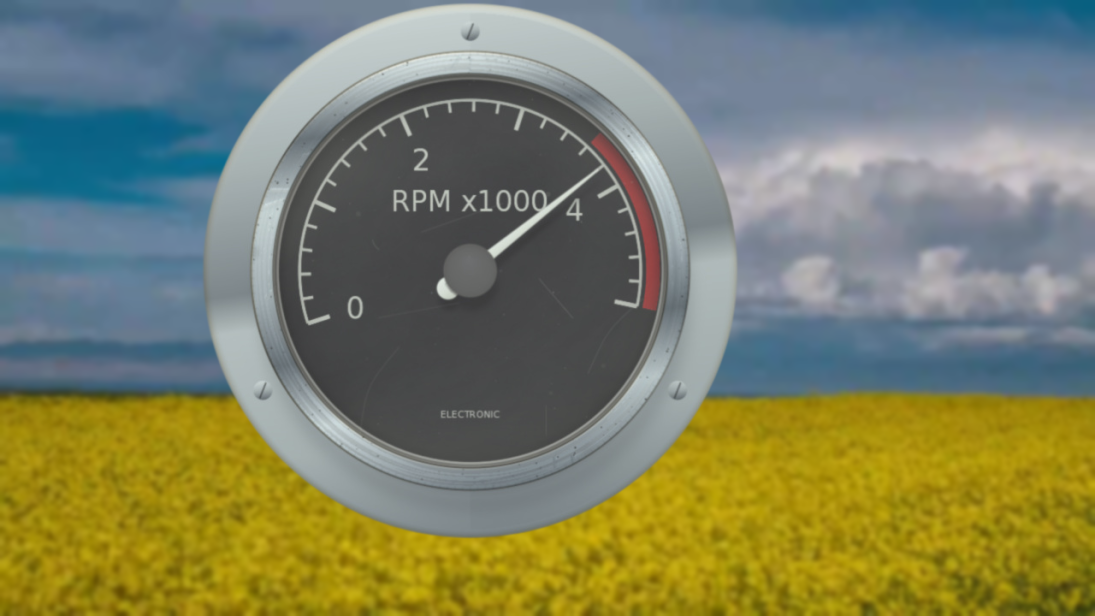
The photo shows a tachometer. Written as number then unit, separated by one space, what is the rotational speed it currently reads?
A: 3800 rpm
